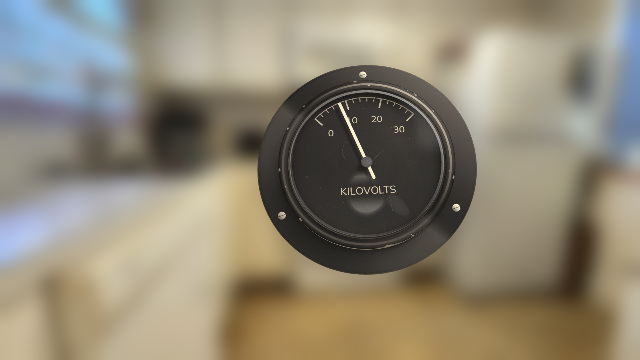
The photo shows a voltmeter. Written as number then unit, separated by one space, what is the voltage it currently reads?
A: 8 kV
